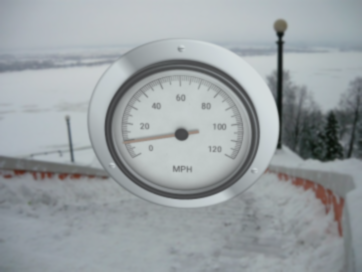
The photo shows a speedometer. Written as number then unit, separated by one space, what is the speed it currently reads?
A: 10 mph
